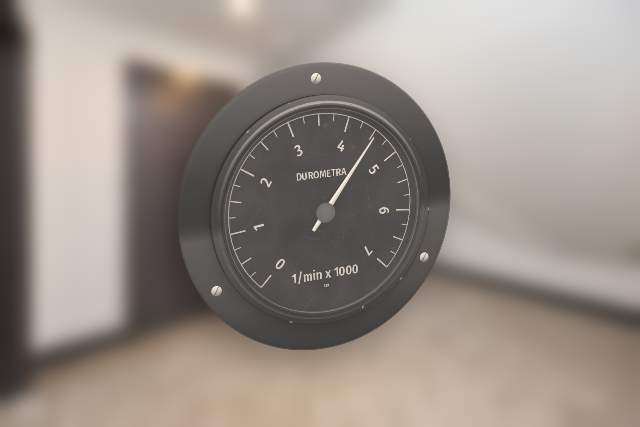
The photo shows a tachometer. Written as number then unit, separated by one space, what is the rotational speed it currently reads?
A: 4500 rpm
